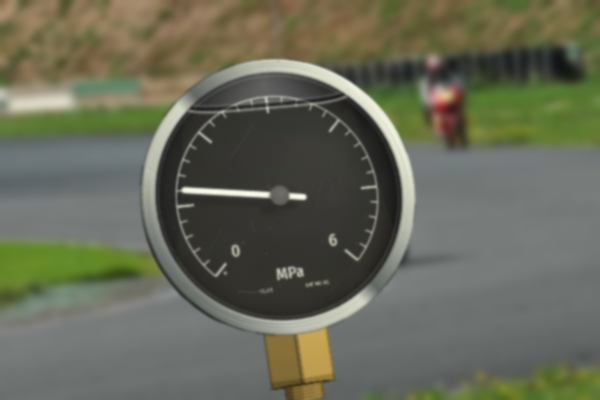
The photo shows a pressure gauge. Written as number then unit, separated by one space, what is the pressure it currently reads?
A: 1.2 MPa
